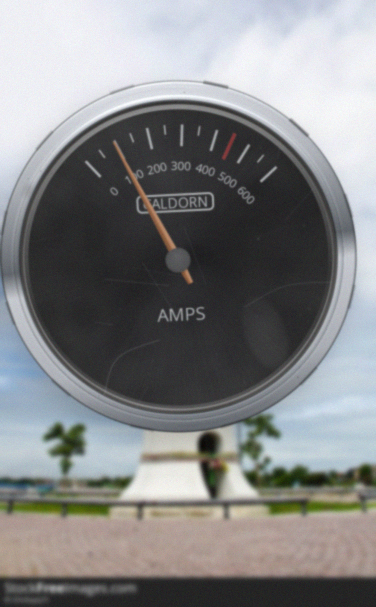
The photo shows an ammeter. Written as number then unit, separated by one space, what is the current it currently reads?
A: 100 A
